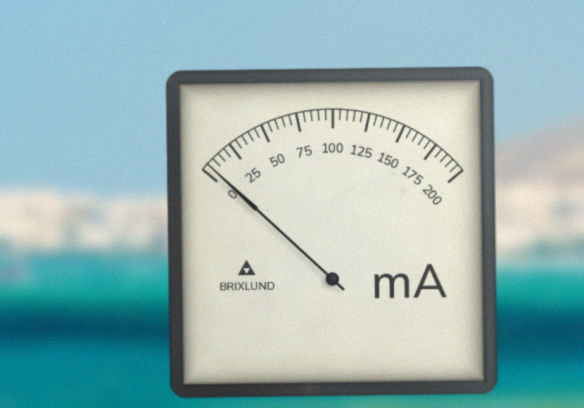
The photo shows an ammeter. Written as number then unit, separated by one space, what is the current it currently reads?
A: 5 mA
